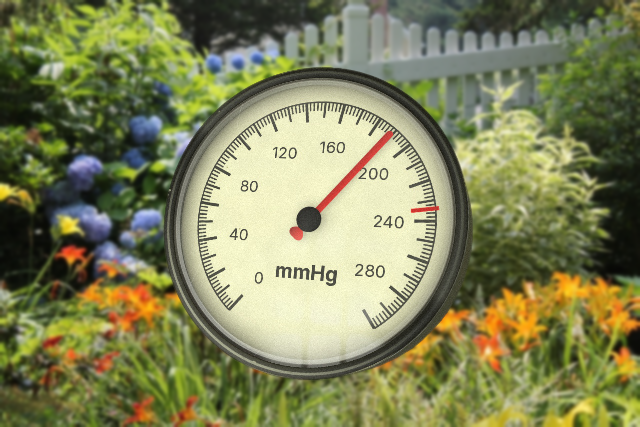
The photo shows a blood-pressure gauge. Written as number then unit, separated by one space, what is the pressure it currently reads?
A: 190 mmHg
